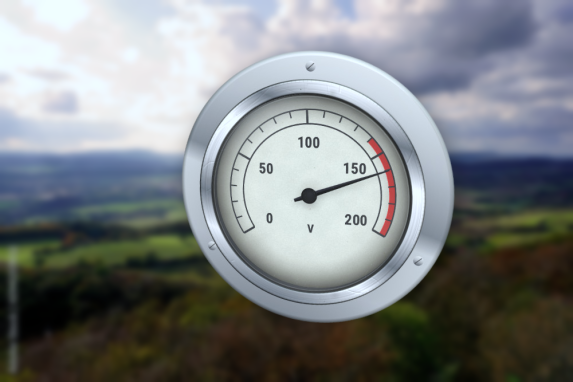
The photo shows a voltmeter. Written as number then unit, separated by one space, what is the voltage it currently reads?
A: 160 V
